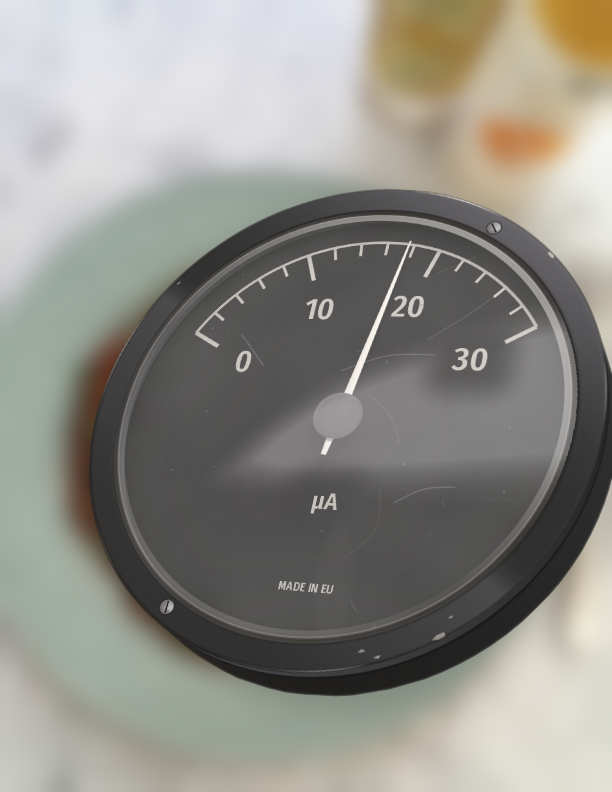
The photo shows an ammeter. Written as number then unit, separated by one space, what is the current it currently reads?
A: 18 µA
